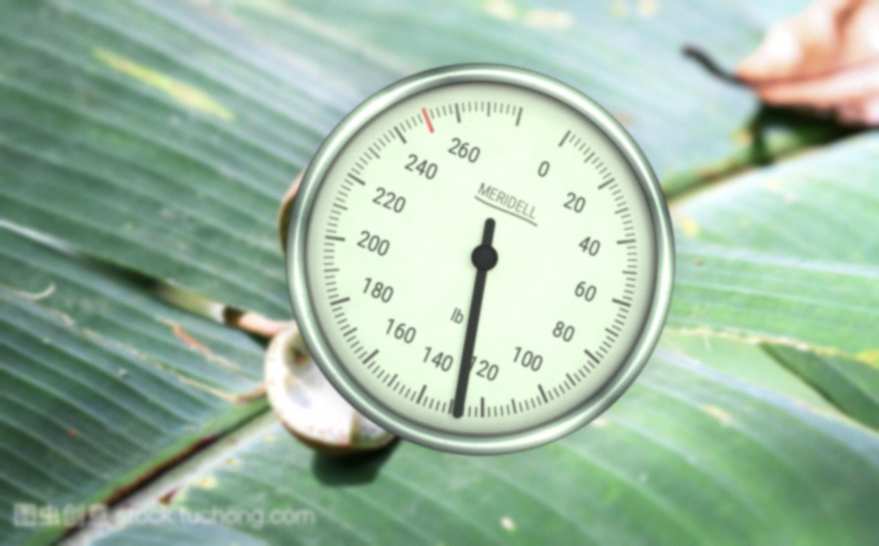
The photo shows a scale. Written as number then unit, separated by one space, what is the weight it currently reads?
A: 128 lb
